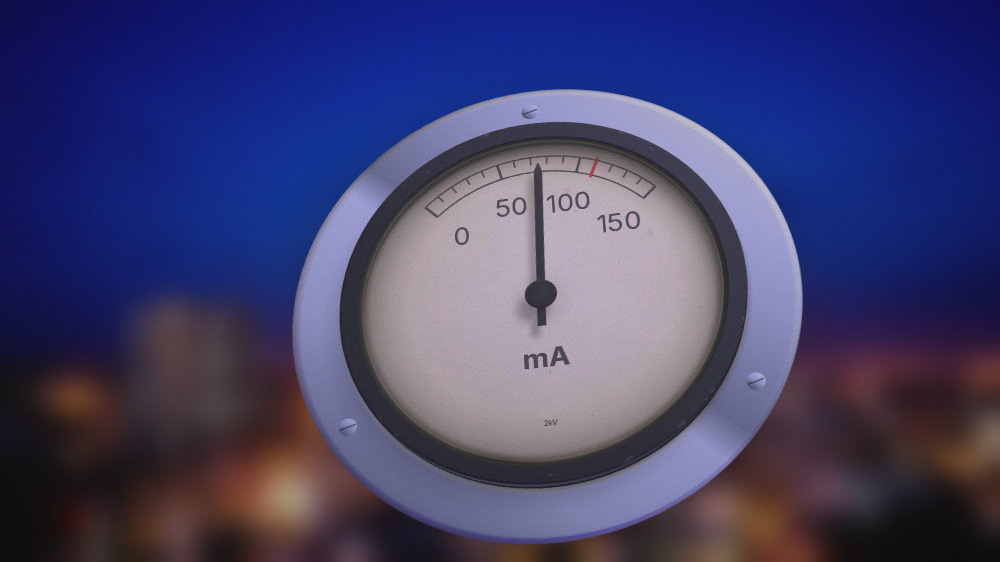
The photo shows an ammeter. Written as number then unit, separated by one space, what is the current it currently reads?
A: 75 mA
